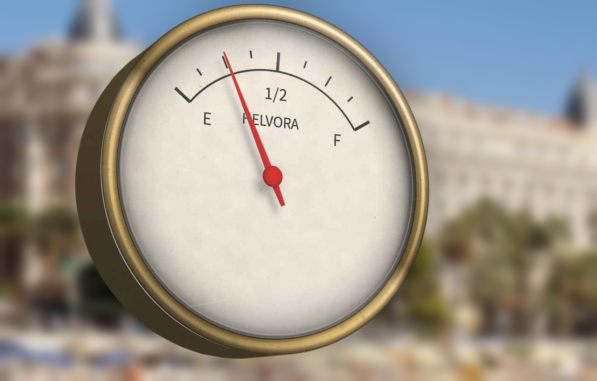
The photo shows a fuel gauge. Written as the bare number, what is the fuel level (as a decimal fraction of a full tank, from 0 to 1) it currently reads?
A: 0.25
